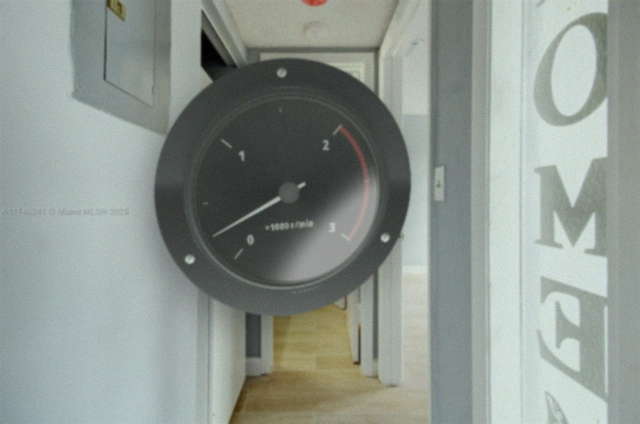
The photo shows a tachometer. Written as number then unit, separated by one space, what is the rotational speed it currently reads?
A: 250 rpm
